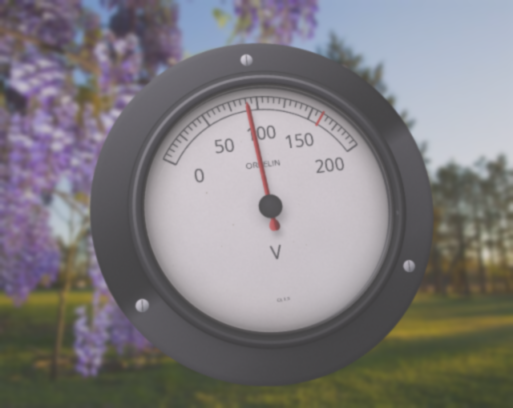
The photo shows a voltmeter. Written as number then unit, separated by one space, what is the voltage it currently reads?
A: 90 V
